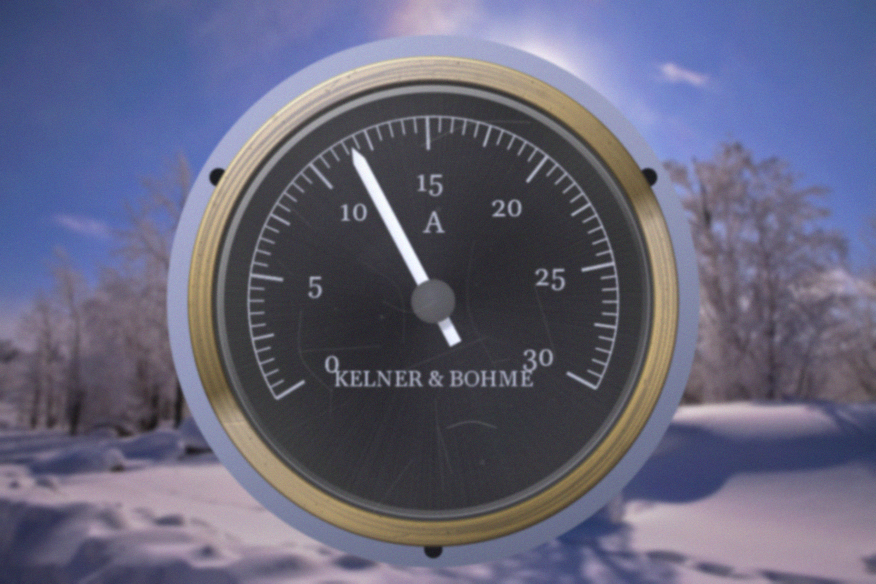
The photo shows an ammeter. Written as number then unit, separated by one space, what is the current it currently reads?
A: 11.75 A
